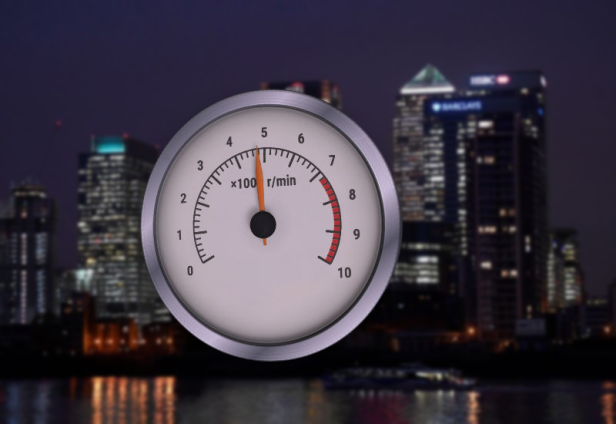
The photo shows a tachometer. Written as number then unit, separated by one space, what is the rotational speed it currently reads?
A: 4800 rpm
